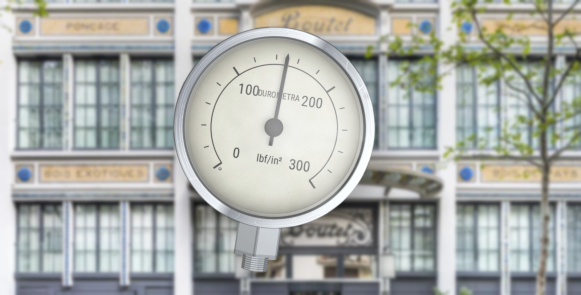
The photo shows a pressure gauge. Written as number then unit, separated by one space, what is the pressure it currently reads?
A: 150 psi
